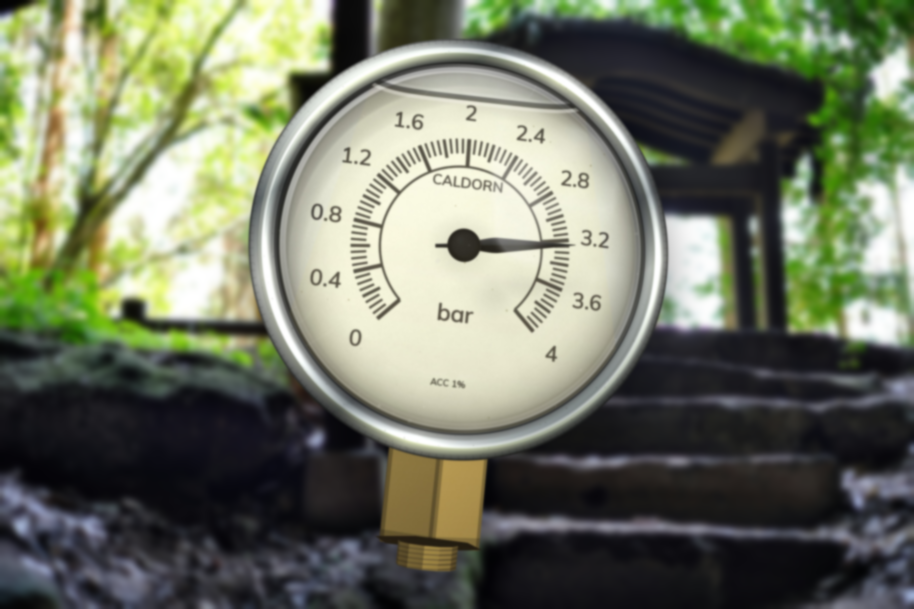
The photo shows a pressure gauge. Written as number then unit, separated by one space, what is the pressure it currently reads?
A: 3.25 bar
